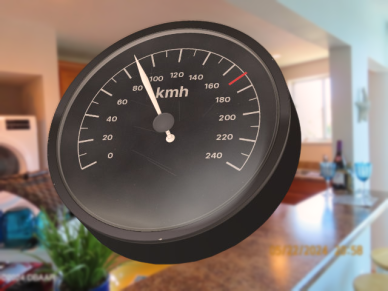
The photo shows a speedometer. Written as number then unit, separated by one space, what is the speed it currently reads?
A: 90 km/h
